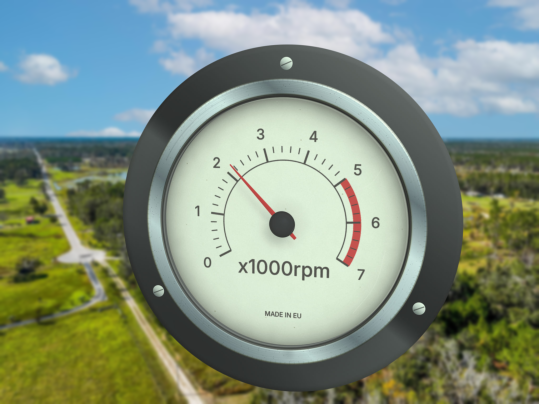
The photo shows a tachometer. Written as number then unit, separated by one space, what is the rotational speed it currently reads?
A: 2200 rpm
